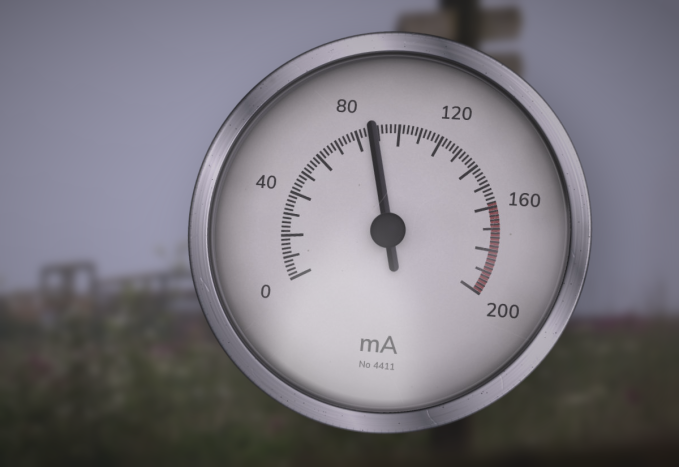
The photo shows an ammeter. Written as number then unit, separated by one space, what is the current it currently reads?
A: 88 mA
